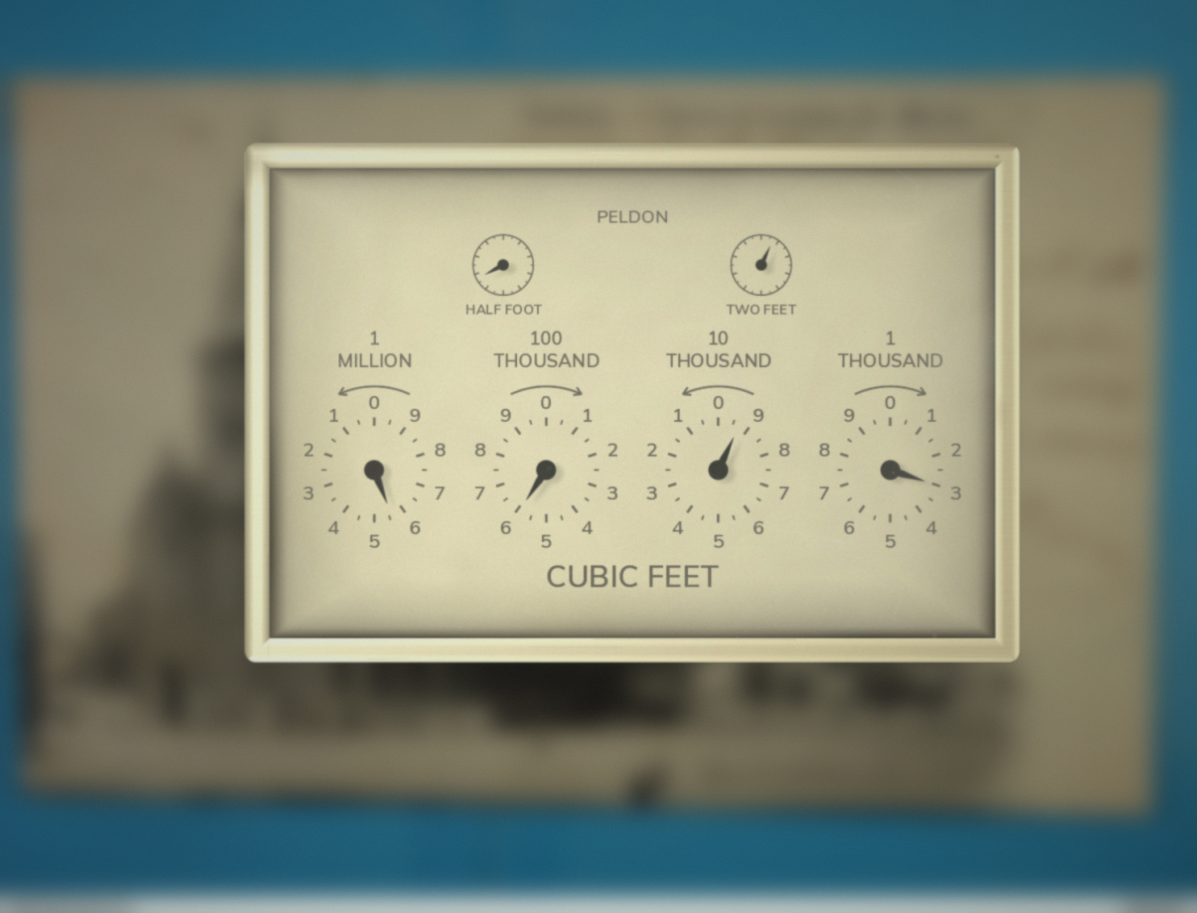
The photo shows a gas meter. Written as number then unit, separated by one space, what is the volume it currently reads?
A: 559300 ft³
